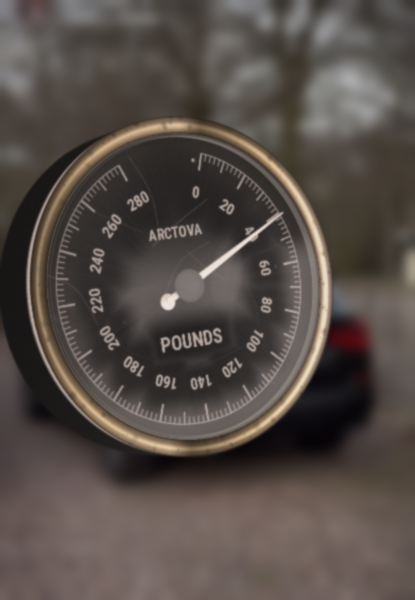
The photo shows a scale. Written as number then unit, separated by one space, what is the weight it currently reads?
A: 40 lb
